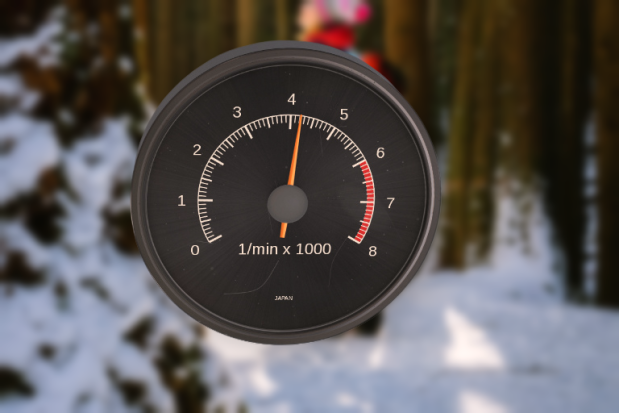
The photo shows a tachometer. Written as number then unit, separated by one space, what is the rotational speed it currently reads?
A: 4200 rpm
